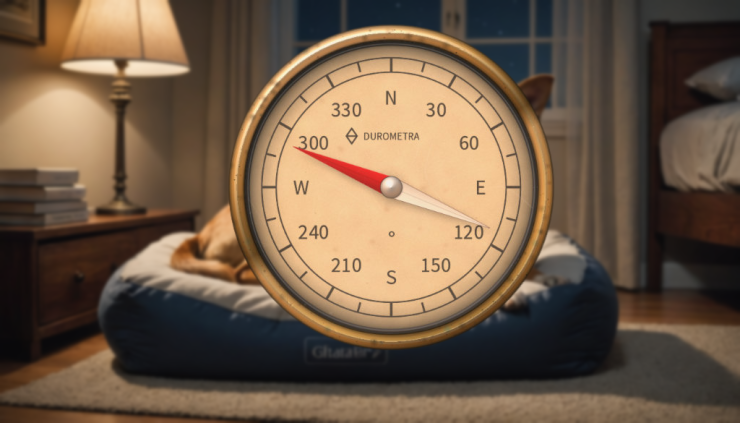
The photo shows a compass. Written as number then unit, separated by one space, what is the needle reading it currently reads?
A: 292.5 °
